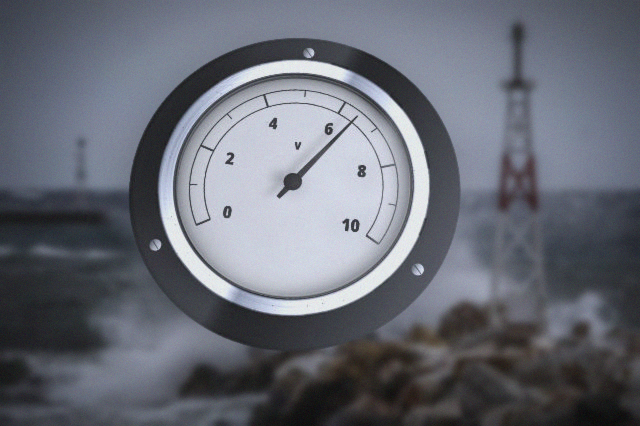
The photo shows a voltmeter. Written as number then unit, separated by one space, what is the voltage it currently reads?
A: 6.5 V
